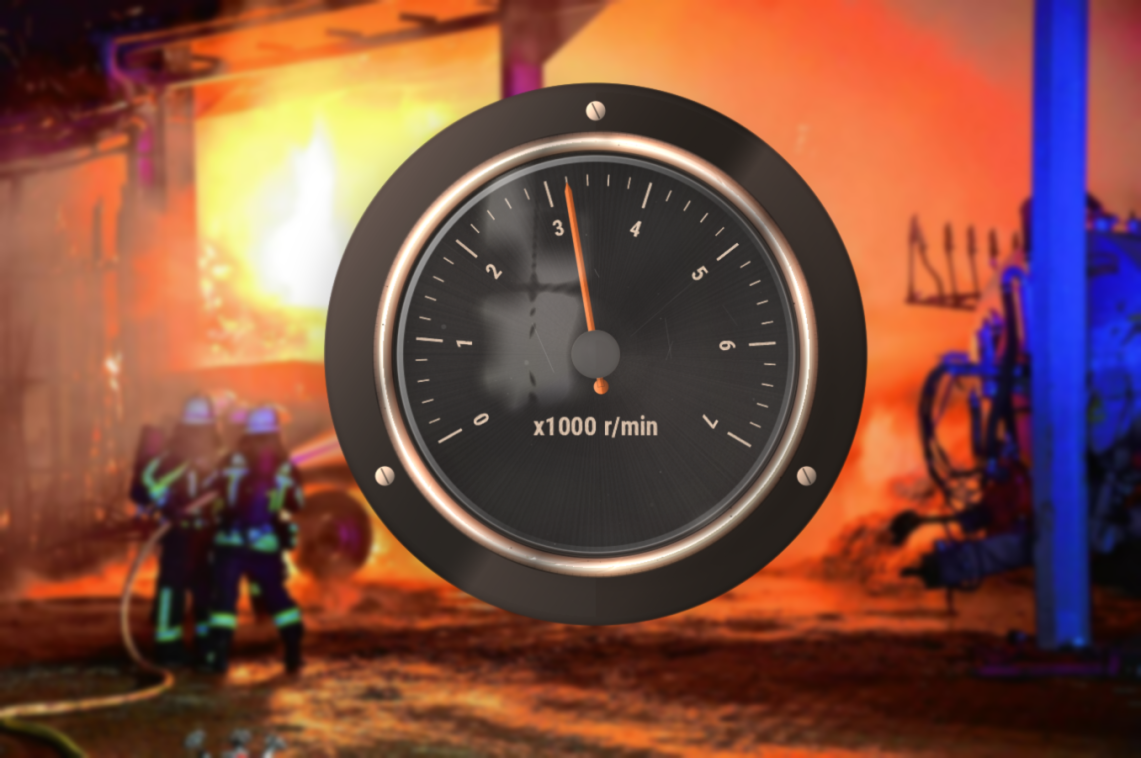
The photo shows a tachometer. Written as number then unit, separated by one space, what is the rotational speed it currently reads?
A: 3200 rpm
